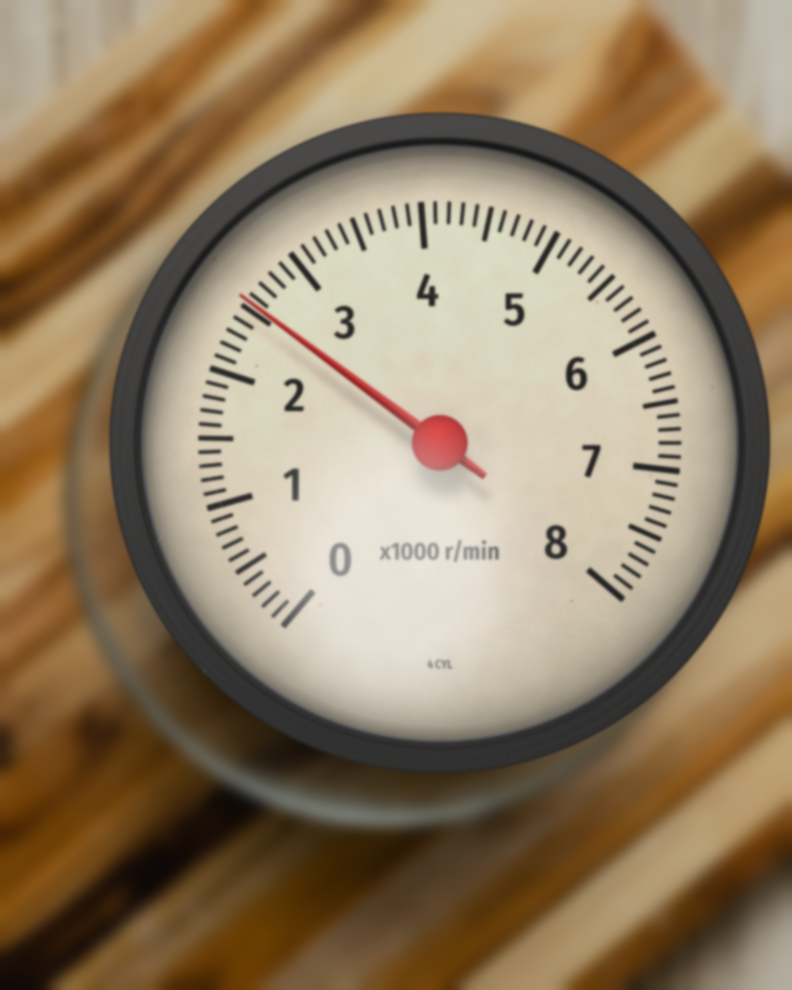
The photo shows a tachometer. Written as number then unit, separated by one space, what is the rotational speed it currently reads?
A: 2550 rpm
